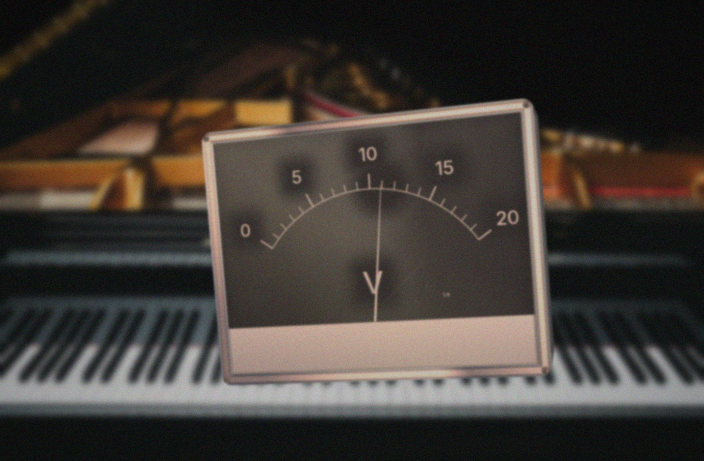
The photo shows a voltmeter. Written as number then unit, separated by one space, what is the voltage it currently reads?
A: 11 V
